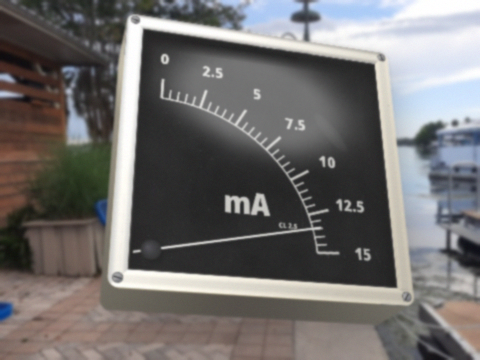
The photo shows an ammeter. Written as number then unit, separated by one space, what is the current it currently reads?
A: 13.5 mA
